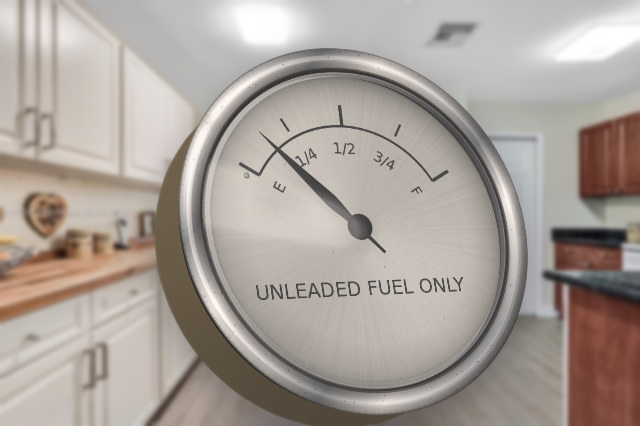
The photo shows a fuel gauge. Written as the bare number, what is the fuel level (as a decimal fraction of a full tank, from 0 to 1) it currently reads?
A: 0.125
